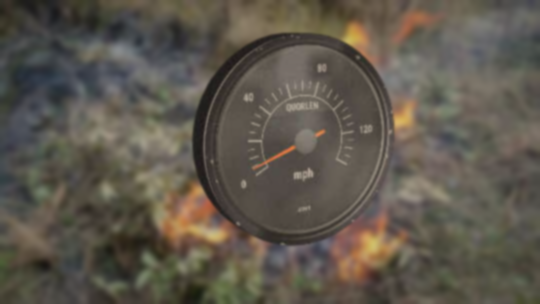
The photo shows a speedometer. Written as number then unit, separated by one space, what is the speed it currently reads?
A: 5 mph
